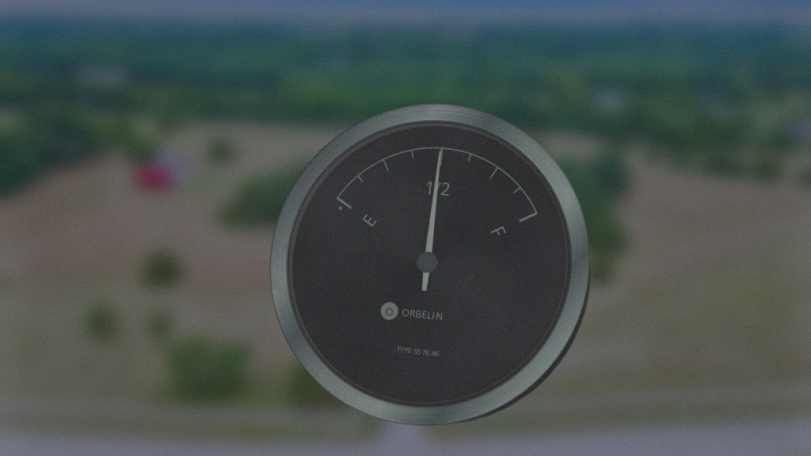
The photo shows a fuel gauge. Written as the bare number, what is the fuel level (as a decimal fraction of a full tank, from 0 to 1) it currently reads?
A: 0.5
